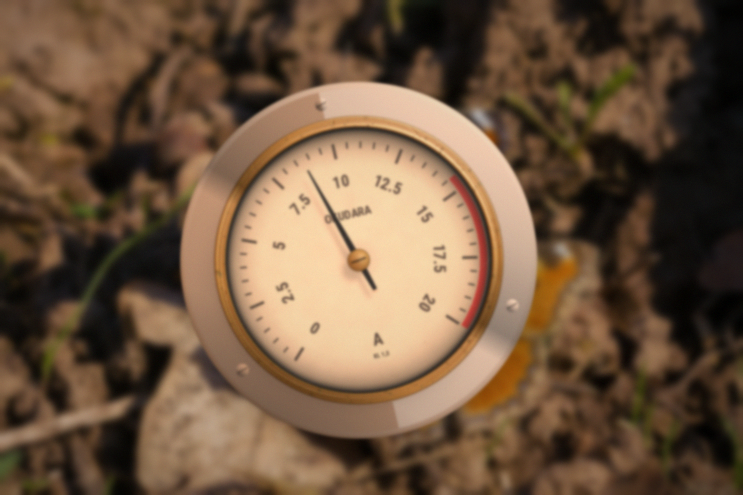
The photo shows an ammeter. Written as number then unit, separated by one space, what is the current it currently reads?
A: 8.75 A
